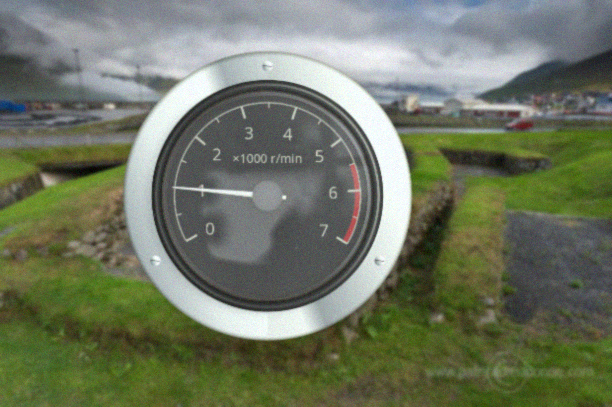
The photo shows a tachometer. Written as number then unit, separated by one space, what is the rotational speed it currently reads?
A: 1000 rpm
